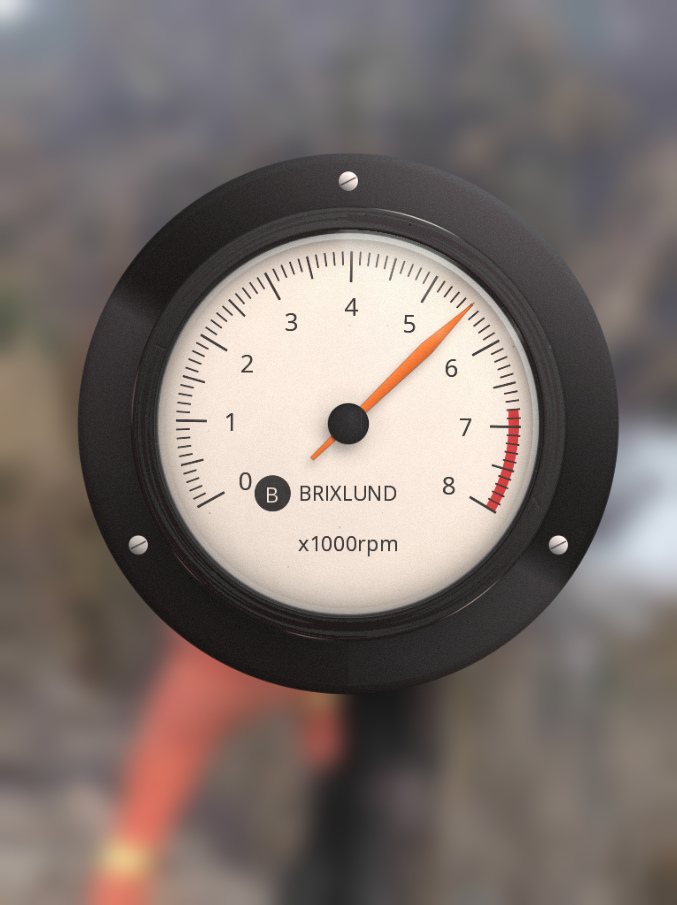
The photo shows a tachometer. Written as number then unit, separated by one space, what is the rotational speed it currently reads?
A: 5500 rpm
